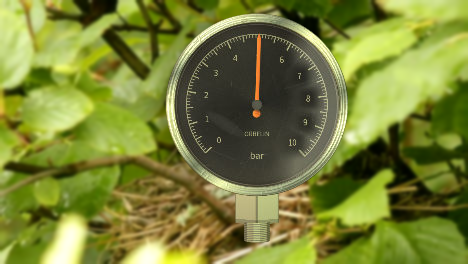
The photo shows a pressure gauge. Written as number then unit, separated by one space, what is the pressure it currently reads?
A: 5 bar
